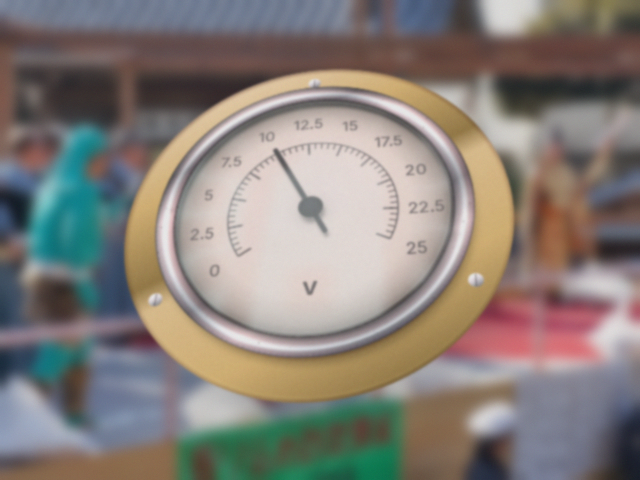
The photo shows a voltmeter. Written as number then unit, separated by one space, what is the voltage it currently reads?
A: 10 V
